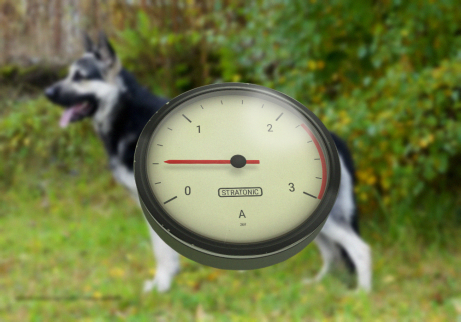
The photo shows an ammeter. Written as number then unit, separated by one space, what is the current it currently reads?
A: 0.4 A
